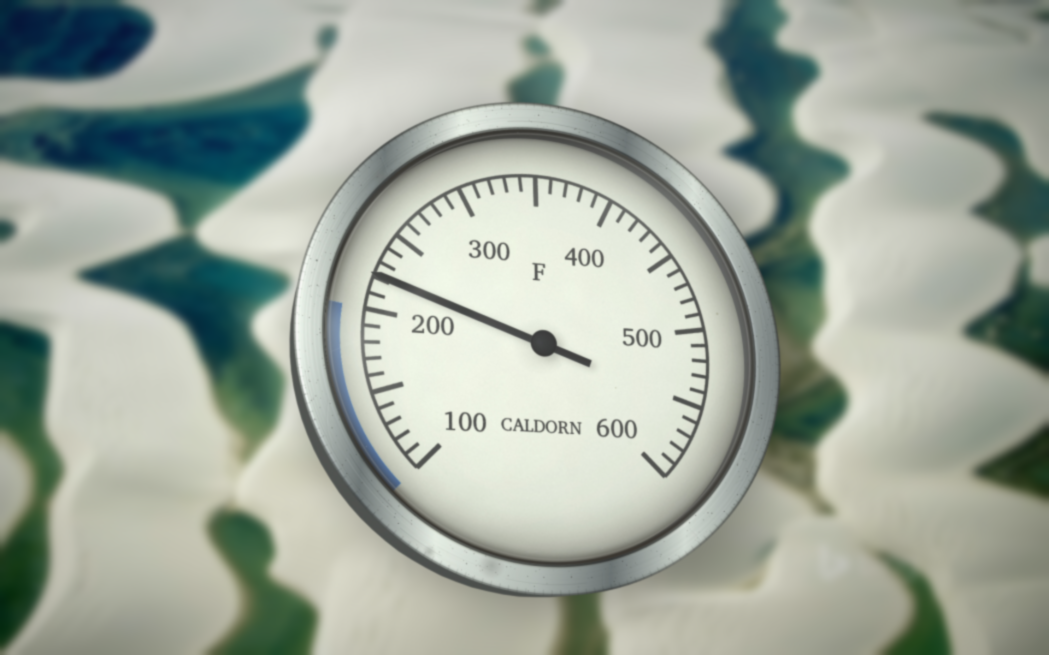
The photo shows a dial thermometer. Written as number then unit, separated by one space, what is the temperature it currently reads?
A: 220 °F
